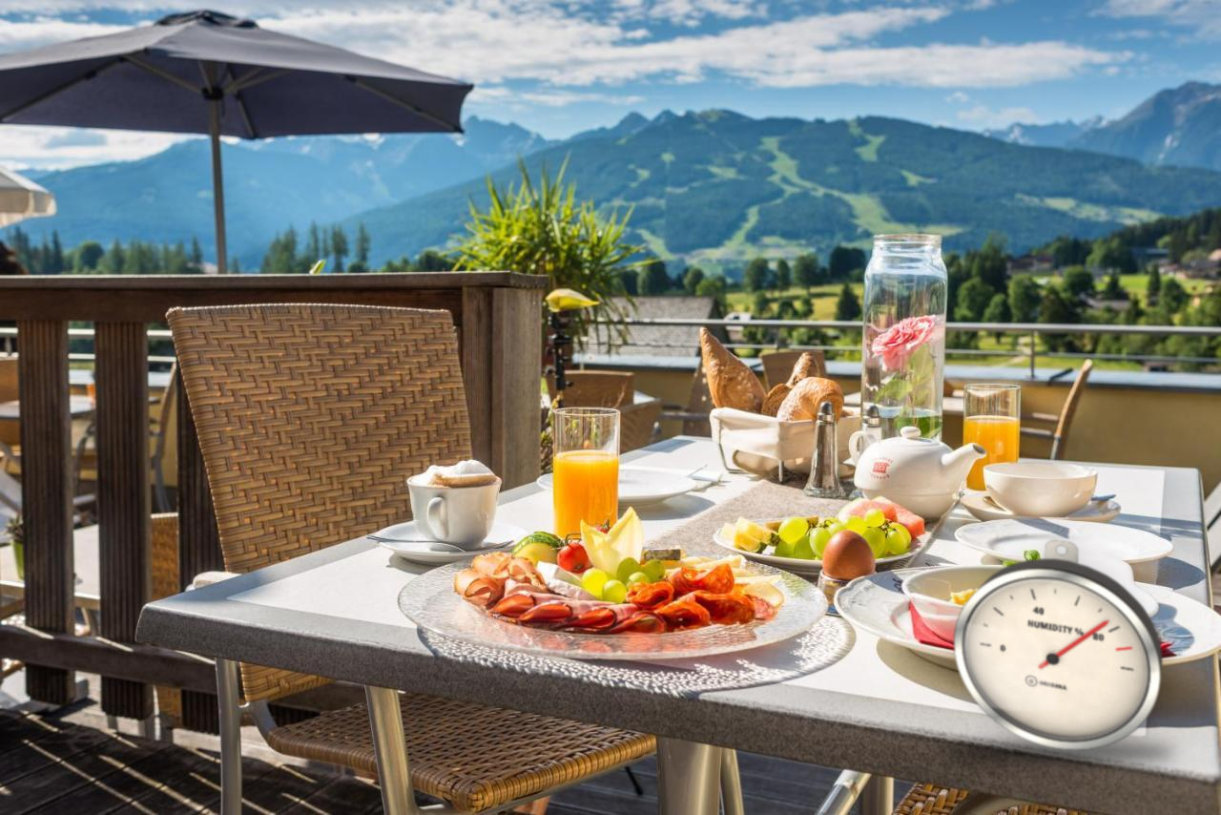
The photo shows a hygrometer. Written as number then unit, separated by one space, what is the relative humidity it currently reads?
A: 75 %
